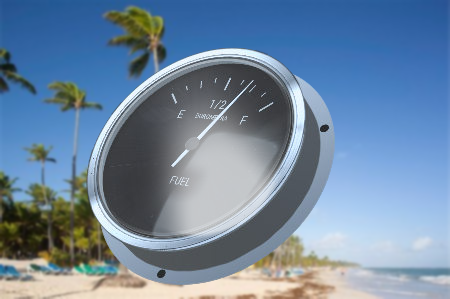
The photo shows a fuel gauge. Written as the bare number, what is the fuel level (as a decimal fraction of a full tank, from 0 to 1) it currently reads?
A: 0.75
